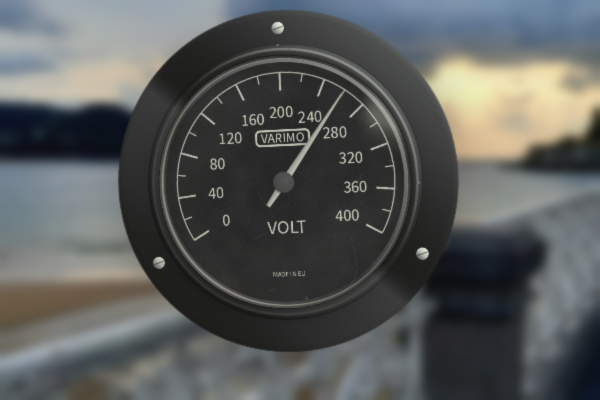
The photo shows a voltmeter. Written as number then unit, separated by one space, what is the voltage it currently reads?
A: 260 V
